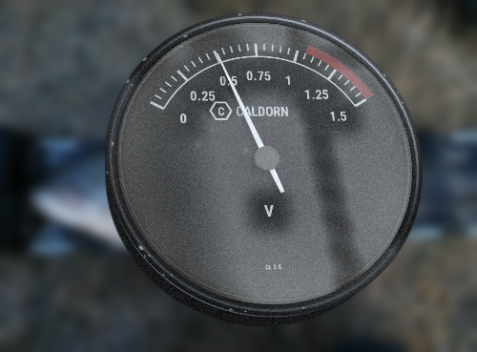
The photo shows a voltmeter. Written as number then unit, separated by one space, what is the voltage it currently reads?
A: 0.5 V
